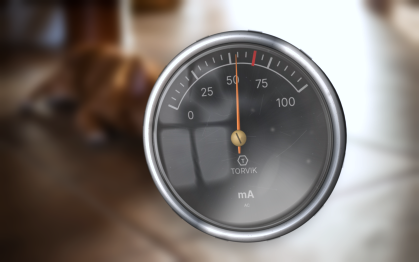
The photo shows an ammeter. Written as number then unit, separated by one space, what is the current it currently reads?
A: 55 mA
